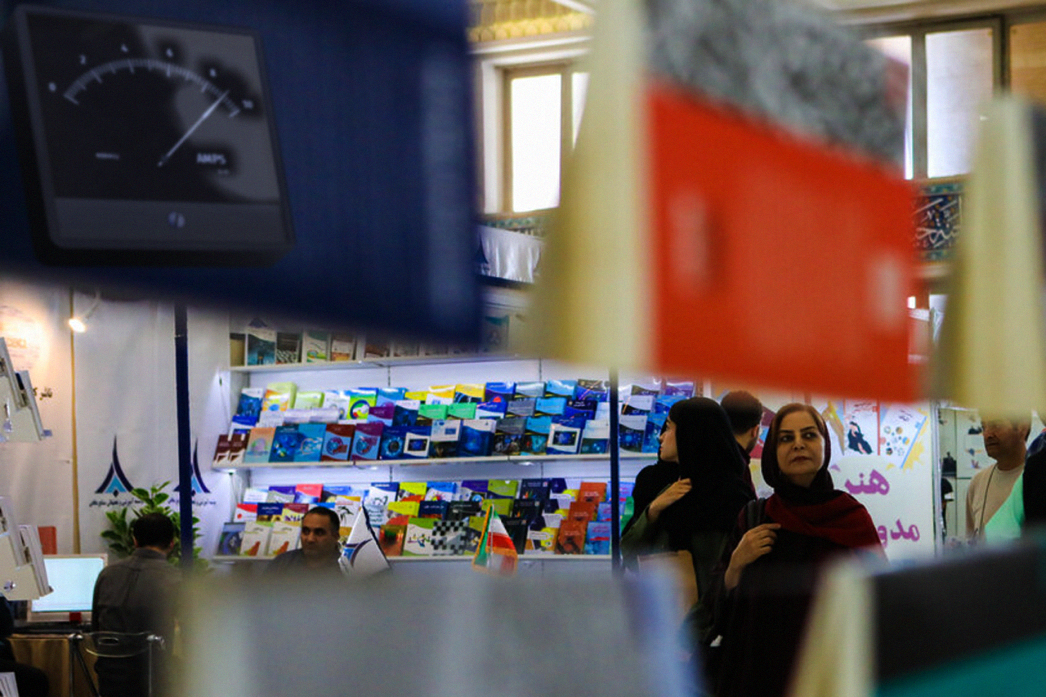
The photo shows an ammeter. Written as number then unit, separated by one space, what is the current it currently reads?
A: 9 A
